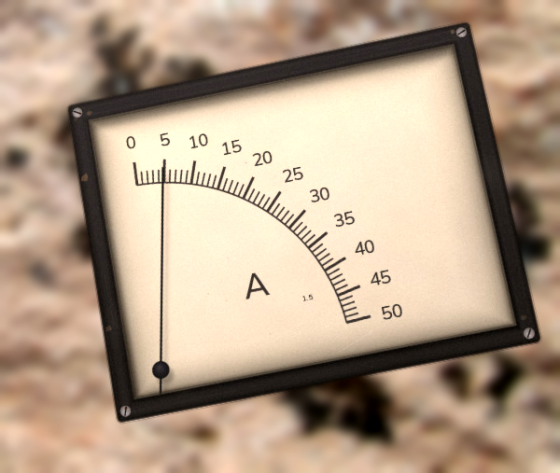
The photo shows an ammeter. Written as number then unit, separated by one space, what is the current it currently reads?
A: 5 A
